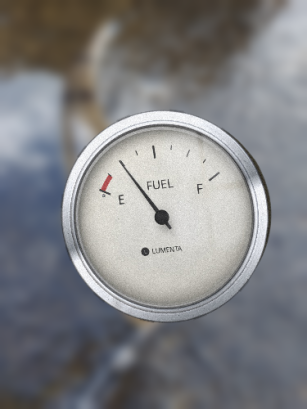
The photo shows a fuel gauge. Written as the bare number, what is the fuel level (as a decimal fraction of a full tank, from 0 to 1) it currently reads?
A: 0.25
